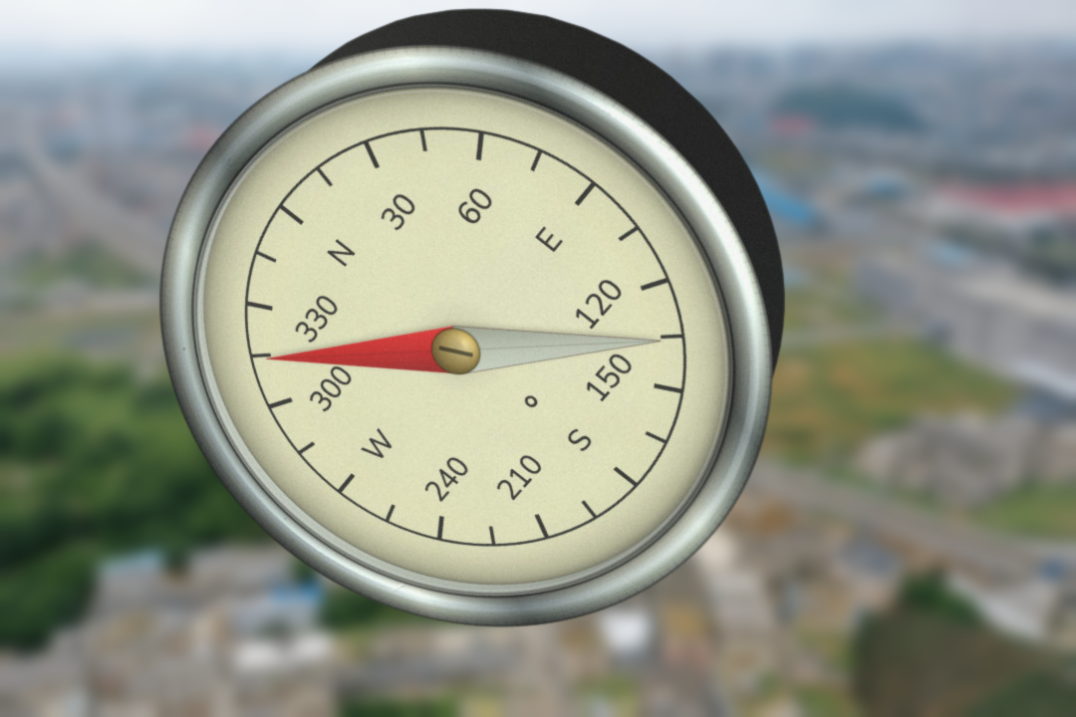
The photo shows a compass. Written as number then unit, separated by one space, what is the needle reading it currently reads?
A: 315 °
